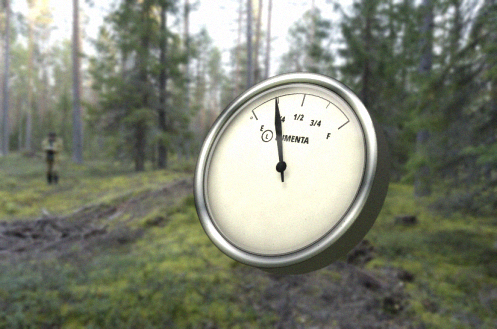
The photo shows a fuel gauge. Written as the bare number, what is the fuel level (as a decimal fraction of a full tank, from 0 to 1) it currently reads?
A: 0.25
